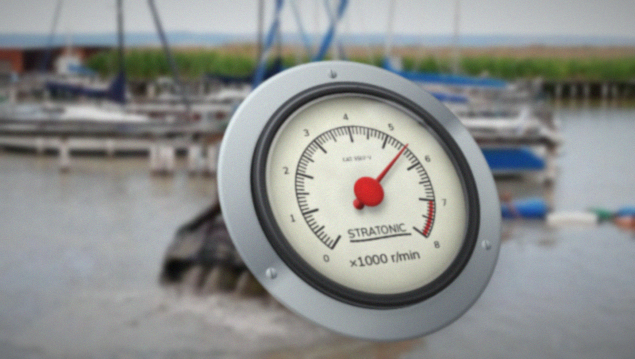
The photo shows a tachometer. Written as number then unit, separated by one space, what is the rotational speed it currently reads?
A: 5500 rpm
